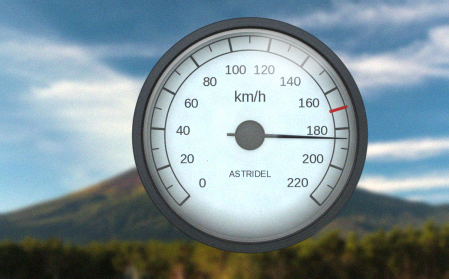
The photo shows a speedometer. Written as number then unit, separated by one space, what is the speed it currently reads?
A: 185 km/h
